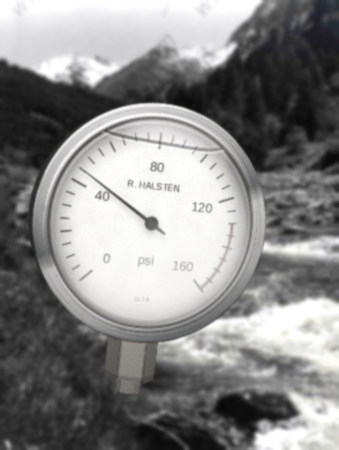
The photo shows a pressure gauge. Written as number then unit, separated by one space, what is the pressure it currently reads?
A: 45 psi
